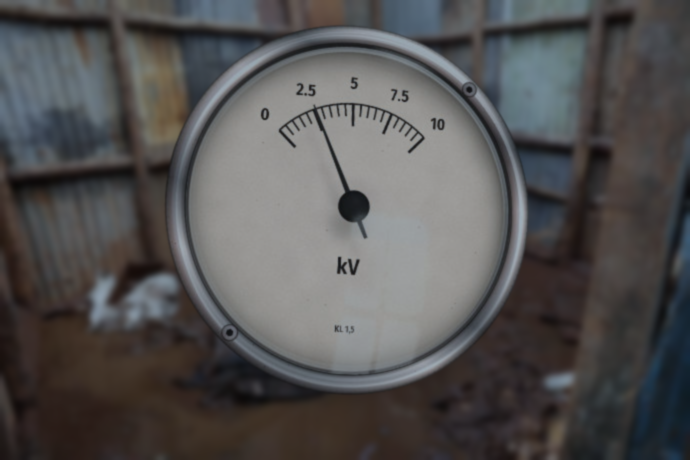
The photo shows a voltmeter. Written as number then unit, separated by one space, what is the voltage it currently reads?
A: 2.5 kV
